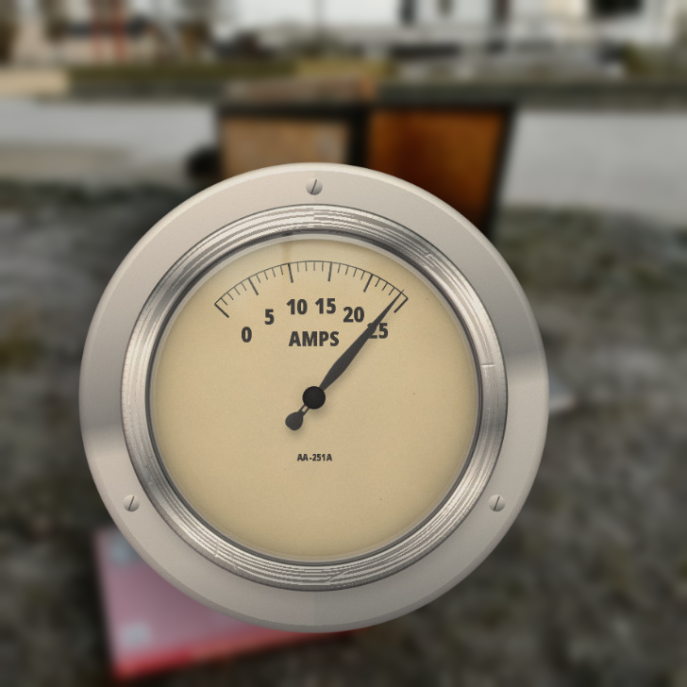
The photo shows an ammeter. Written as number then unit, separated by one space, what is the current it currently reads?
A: 24 A
